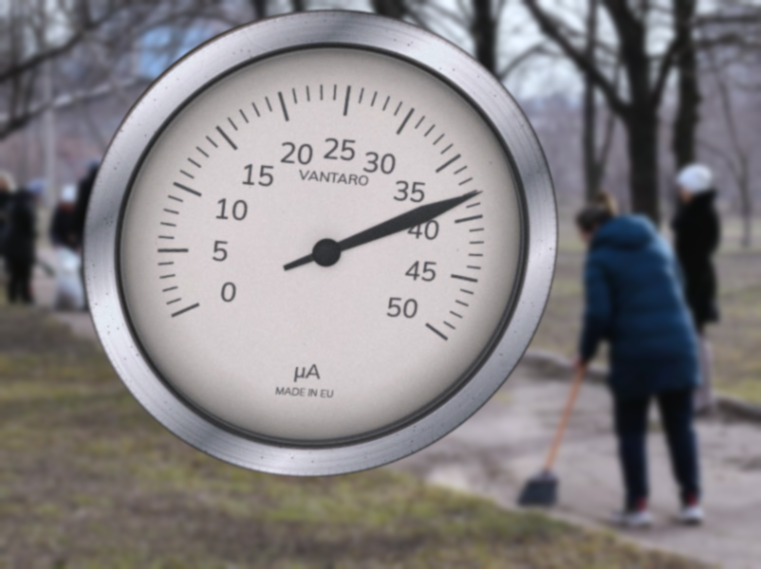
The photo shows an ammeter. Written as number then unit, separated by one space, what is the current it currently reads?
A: 38 µA
